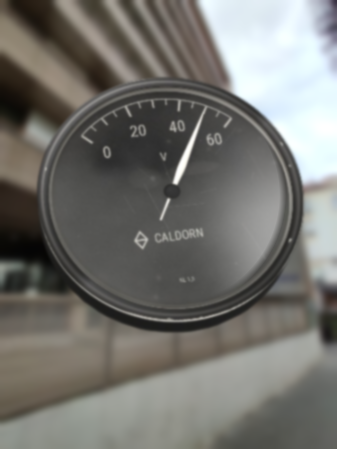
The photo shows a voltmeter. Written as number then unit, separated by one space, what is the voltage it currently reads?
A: 50 V
